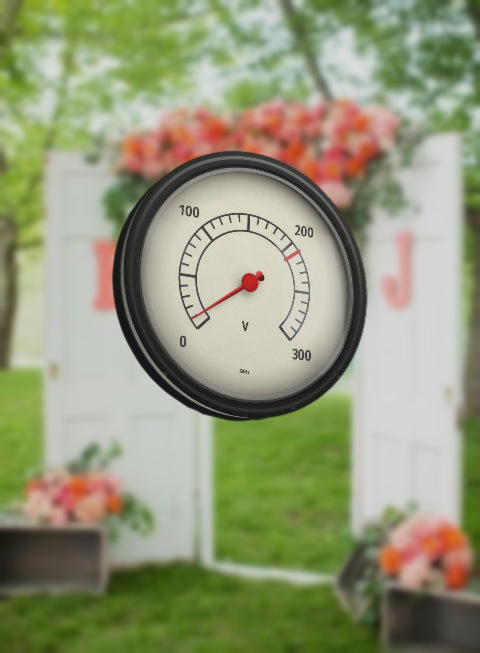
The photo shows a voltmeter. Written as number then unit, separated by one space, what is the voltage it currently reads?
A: 10 V
